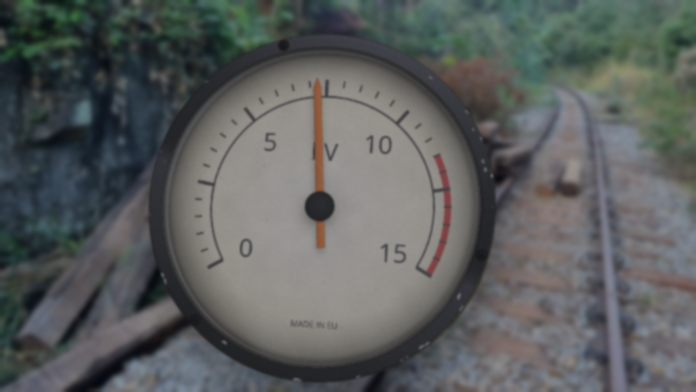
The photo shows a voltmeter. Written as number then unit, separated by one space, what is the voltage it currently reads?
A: 7.25 kV
